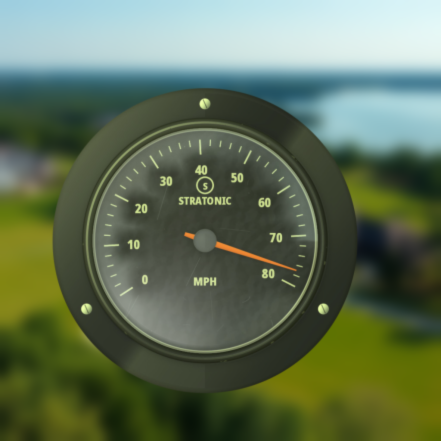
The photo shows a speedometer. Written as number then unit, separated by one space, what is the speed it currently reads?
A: 77 mph
